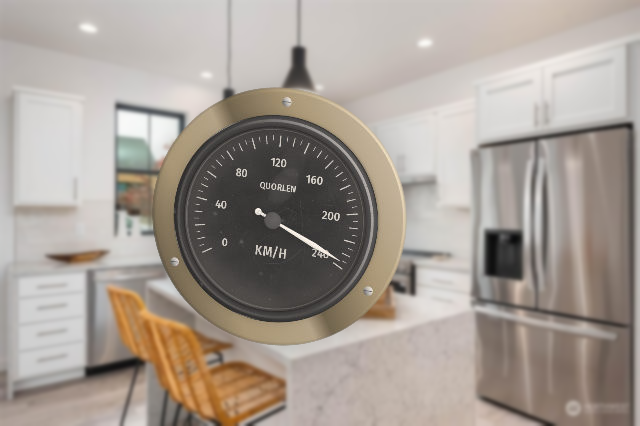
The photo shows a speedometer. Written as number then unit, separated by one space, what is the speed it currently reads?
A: 235 km/h
